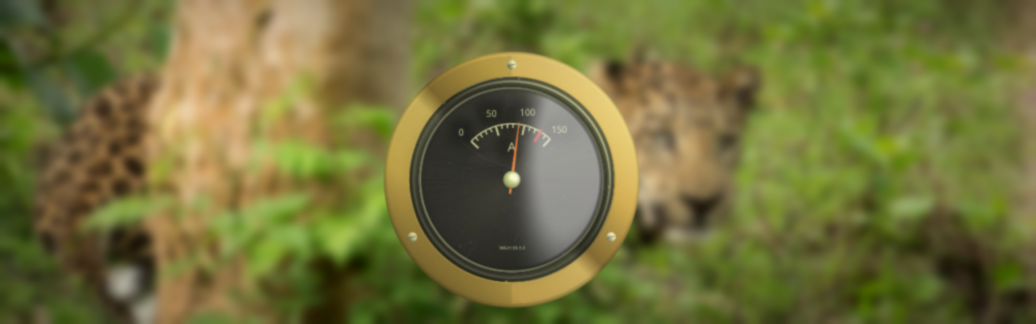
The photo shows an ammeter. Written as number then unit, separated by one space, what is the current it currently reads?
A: 90 A
